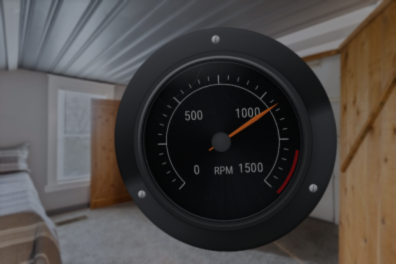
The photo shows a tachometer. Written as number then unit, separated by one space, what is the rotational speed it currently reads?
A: 1075 rpm
